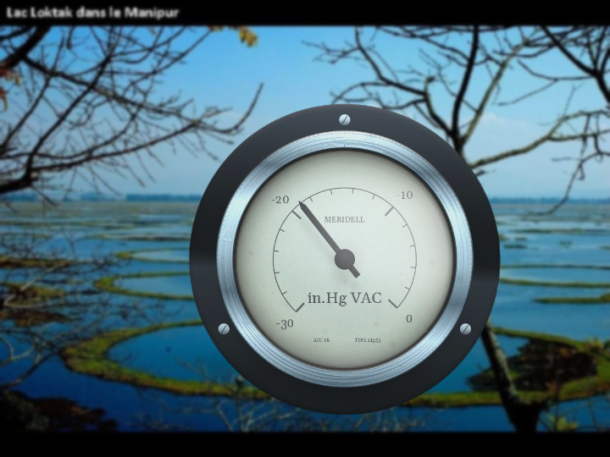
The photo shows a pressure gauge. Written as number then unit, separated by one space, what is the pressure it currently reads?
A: -19 inHg
